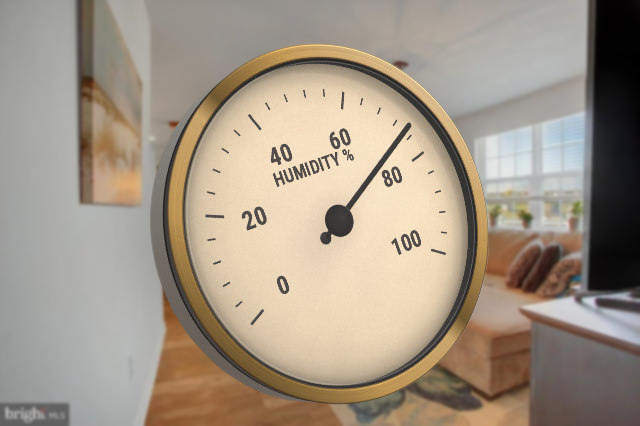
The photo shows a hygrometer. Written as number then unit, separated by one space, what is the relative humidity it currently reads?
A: 74 %
